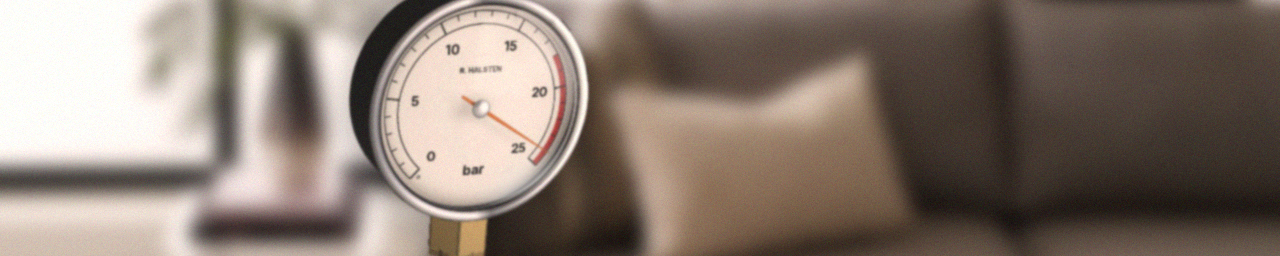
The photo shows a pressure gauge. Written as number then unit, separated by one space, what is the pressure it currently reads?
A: 24 bar
